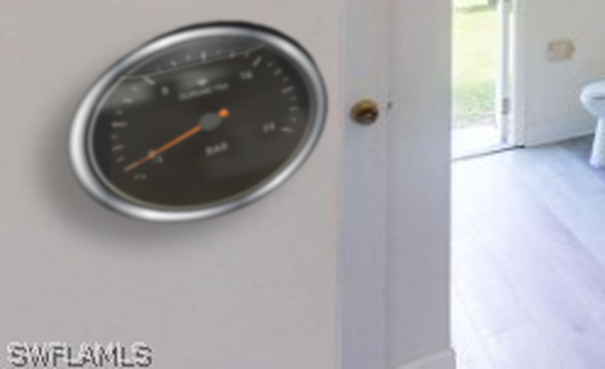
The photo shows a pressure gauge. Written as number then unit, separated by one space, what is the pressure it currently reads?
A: 0 bar
